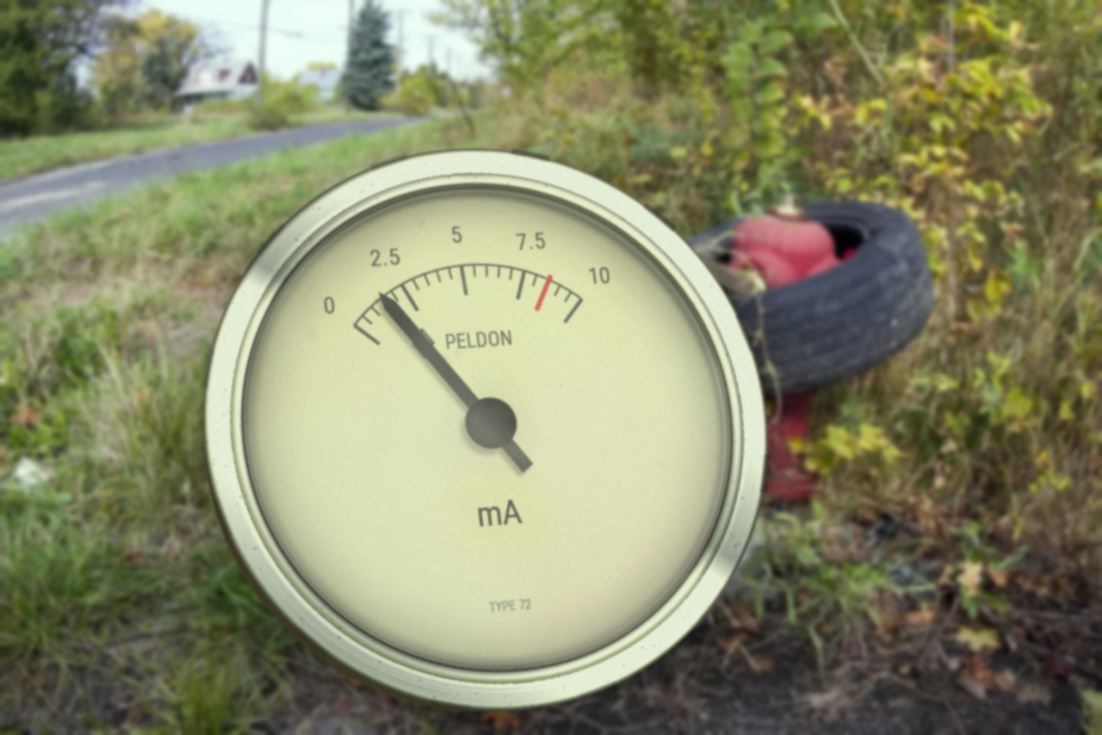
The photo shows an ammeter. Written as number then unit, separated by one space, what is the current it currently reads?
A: 1.5 mA
